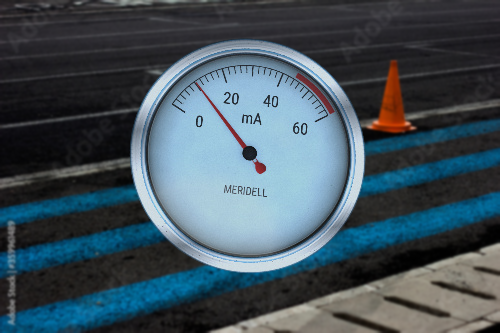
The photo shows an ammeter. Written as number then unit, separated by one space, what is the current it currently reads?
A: 10 mA
